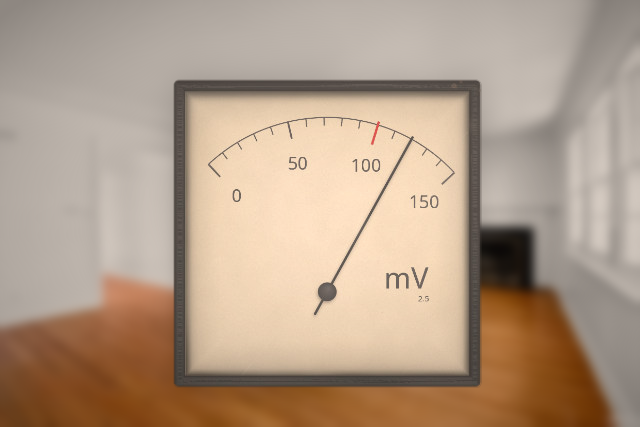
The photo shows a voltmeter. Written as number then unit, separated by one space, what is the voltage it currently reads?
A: 120 mV
